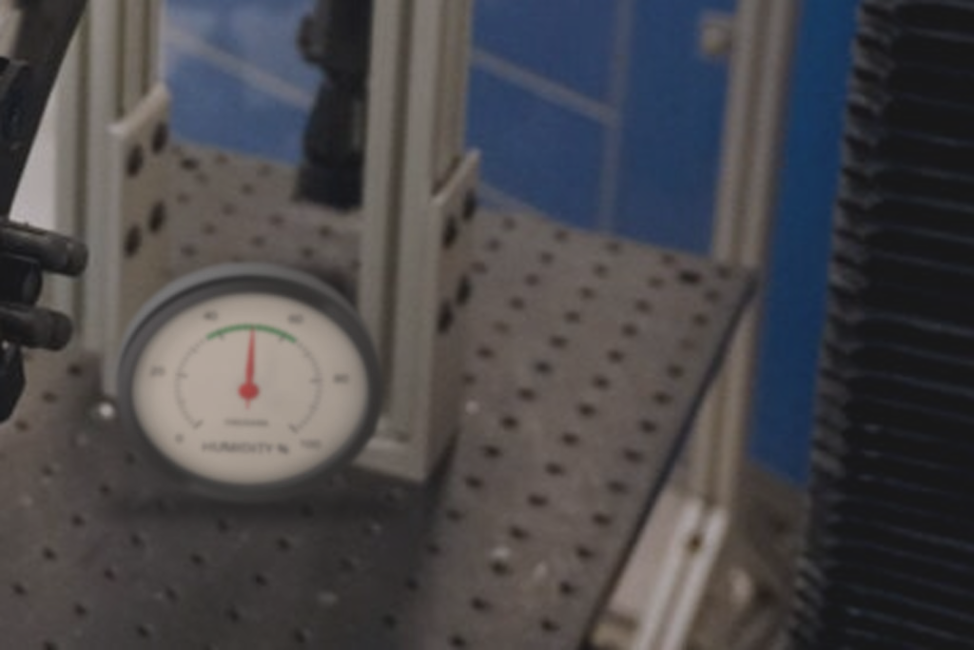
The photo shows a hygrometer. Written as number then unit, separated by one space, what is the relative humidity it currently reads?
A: 50 %
